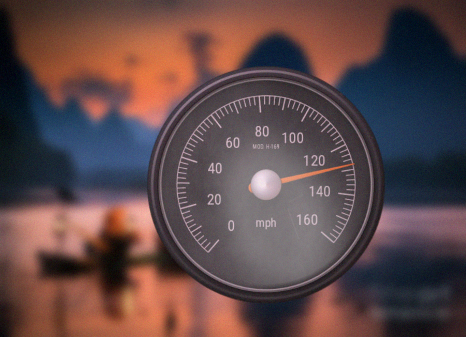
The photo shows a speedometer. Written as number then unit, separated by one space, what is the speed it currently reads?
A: 128 mph
